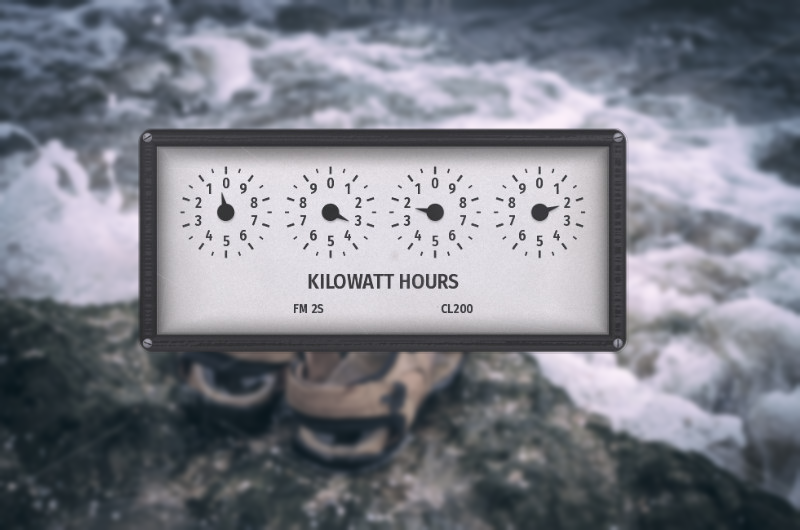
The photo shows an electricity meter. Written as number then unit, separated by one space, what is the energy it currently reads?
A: 322 kWh
